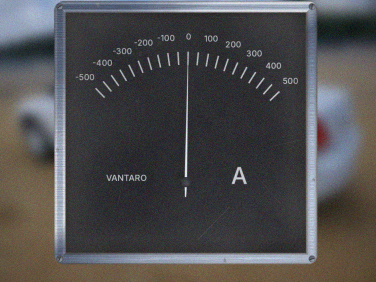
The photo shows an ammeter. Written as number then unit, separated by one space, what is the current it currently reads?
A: 0 A
